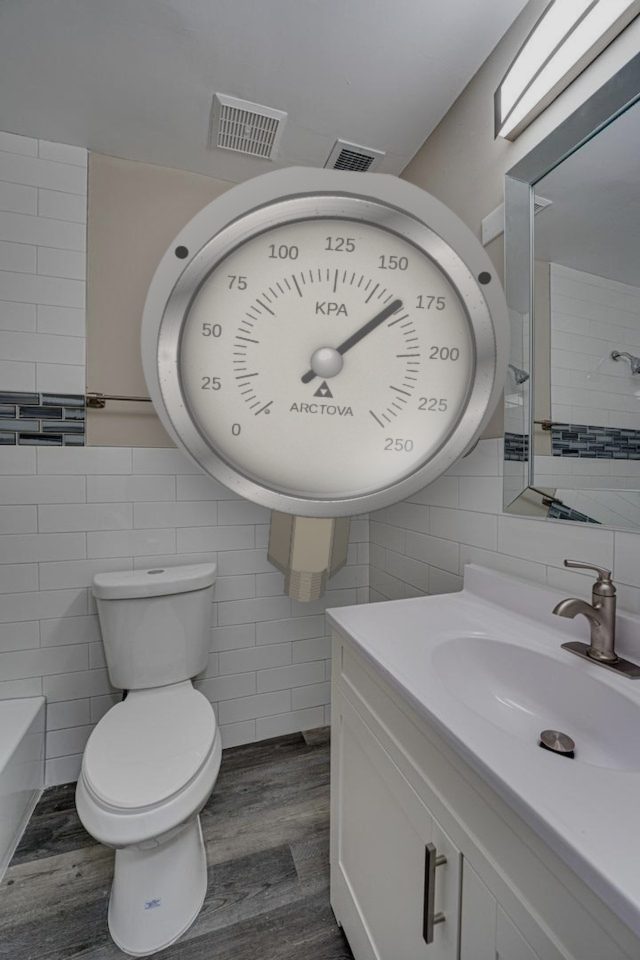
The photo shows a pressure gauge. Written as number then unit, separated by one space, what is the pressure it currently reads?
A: 165 kPa
